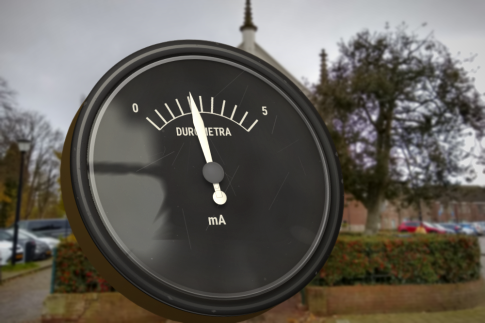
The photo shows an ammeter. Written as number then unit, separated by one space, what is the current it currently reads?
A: 2 mA
